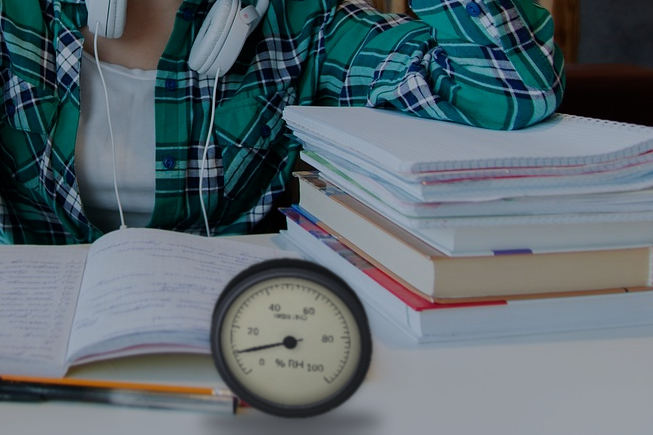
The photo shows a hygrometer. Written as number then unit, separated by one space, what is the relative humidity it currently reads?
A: 10 %
